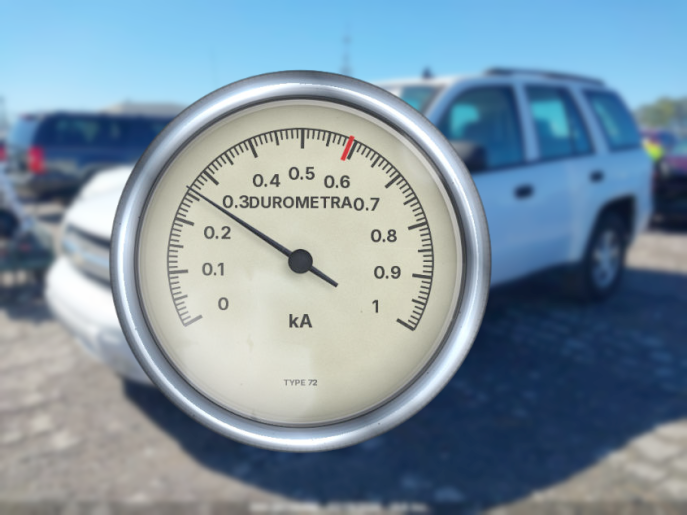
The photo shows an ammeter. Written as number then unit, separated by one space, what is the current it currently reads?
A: 0.26 kA
